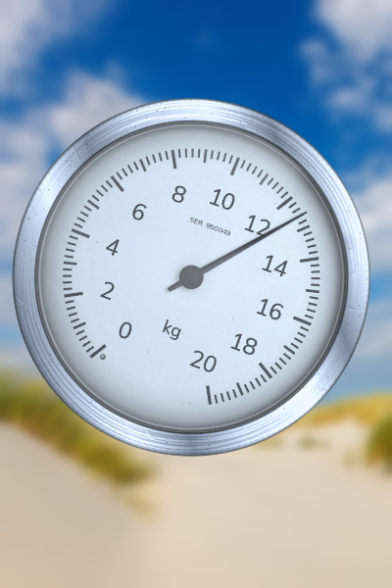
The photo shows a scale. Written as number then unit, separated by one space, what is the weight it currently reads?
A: 12.6 kg
